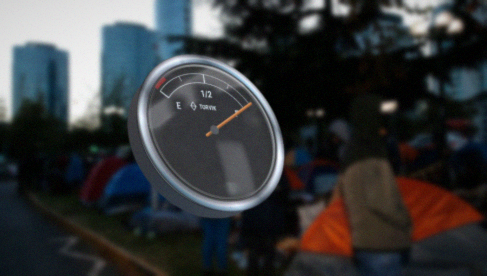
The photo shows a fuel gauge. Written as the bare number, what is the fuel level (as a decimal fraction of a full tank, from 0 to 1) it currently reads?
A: 1
